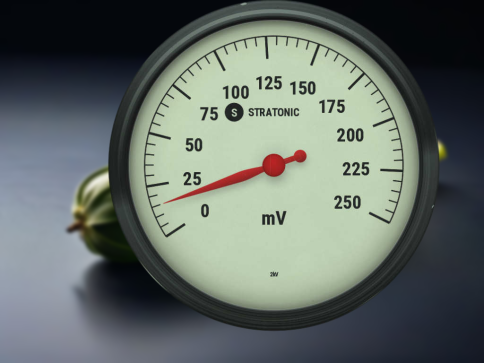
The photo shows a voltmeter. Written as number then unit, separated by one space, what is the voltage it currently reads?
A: 15 mV
